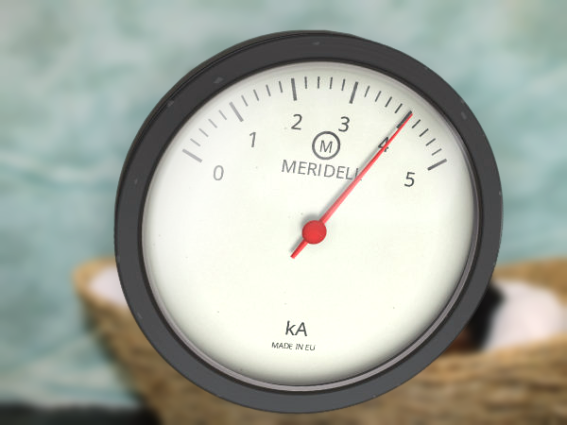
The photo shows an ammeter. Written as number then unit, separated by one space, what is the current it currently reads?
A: 4 kA
